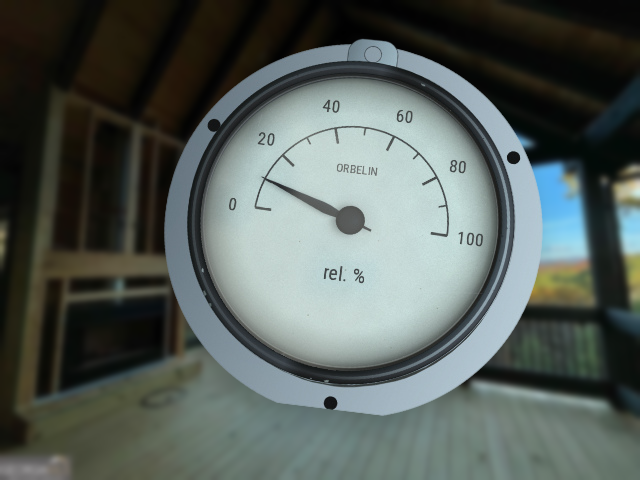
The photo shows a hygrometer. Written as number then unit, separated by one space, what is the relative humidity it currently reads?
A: 10 %
